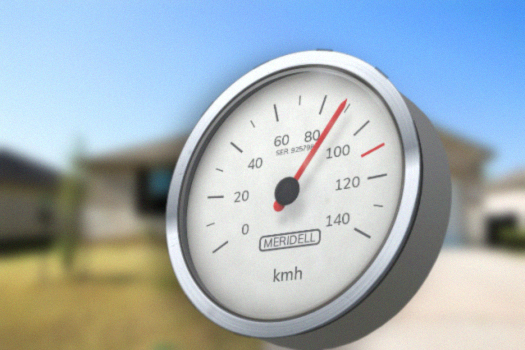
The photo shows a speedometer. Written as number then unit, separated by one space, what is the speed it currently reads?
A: 90 km/h
